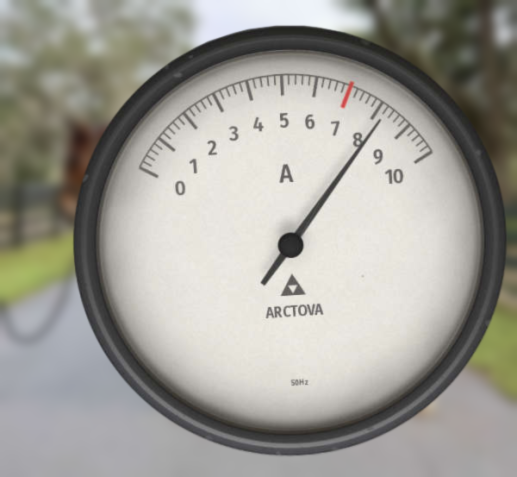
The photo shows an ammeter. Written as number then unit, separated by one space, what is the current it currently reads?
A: 8.2 A
